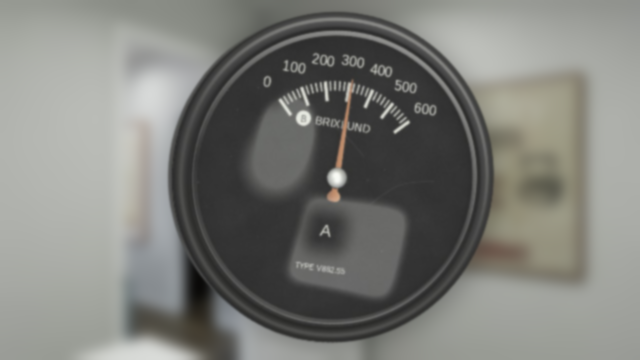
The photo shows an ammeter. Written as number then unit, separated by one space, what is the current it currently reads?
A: 300 A
